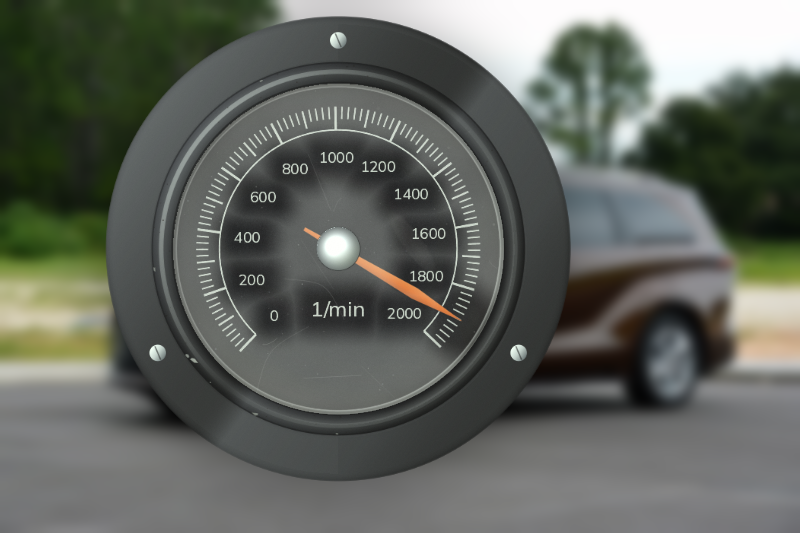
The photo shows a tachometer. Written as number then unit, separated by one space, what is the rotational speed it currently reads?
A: 1900 rpm
